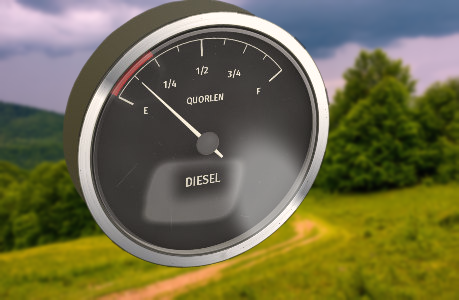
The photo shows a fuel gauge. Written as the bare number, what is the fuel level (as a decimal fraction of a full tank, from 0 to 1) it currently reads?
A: 0.125
